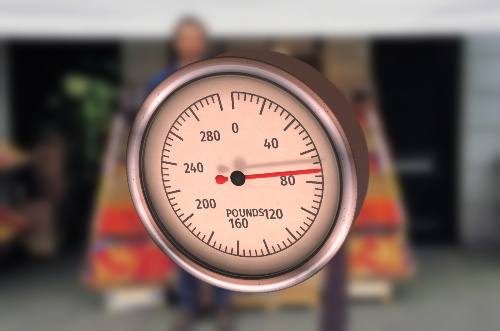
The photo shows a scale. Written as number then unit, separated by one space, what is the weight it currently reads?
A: 72 lb
